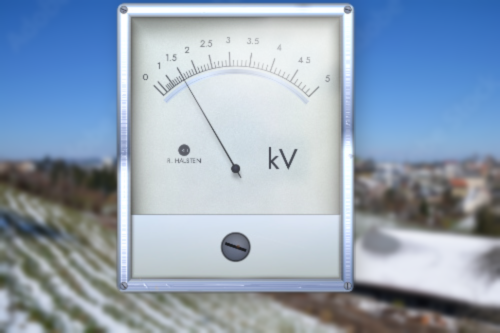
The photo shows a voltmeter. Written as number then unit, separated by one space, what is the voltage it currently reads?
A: 1.5 kV
